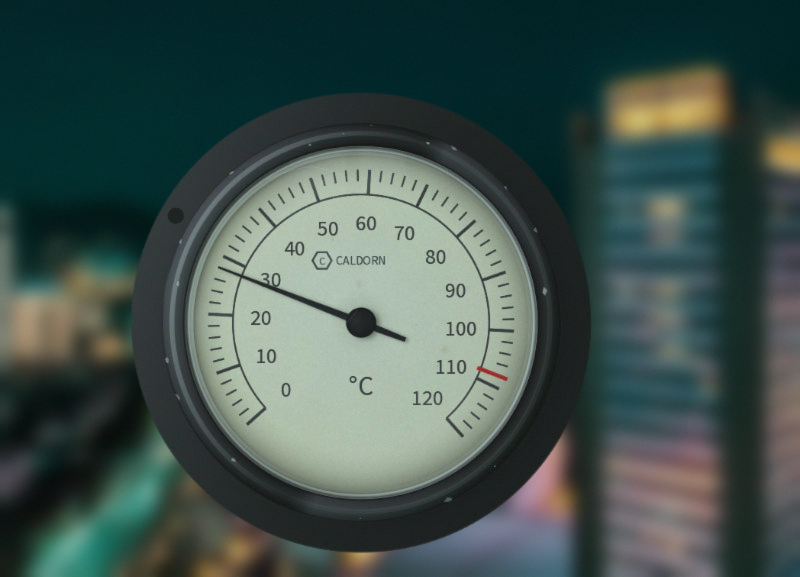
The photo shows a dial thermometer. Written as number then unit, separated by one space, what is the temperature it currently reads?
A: 28 °C
